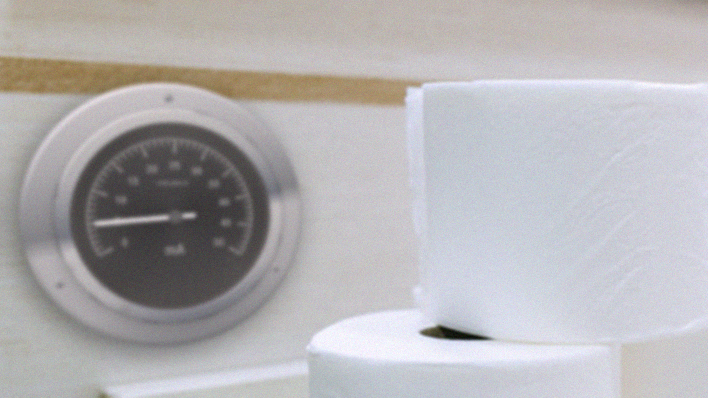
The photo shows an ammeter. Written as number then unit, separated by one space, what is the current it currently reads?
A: 5 mA
